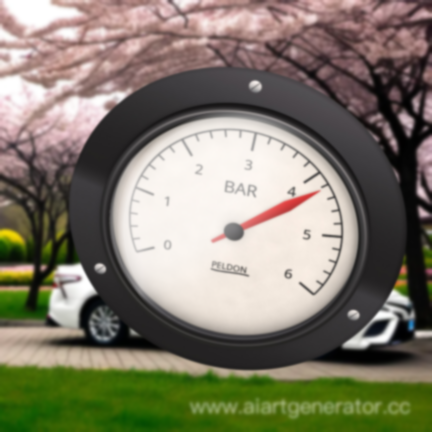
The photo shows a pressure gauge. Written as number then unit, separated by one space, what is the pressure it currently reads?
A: 4.2 bar
